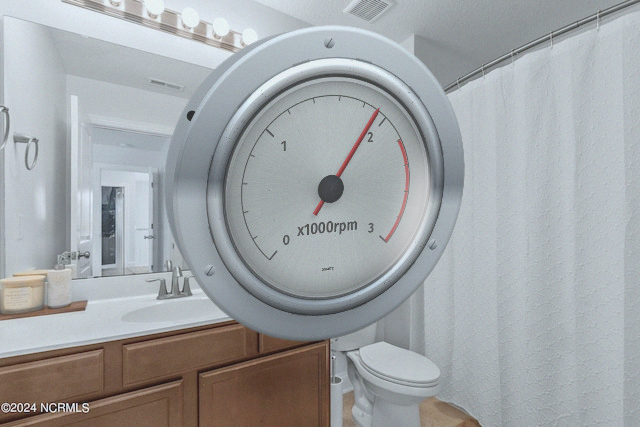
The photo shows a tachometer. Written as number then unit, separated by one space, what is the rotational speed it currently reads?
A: 1900 rpm
